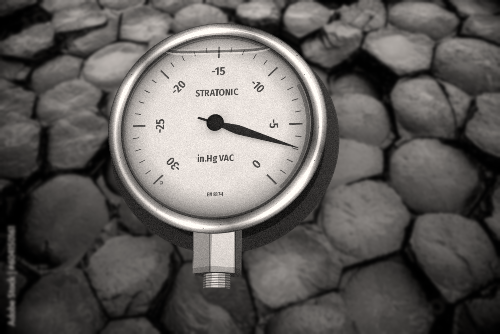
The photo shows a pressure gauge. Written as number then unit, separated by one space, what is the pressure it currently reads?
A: -3 inHg
